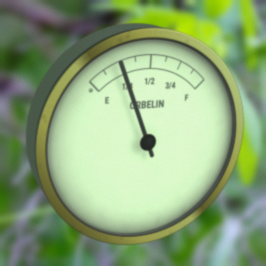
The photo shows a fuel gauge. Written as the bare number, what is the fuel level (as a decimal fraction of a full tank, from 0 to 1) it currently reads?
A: 0.25
